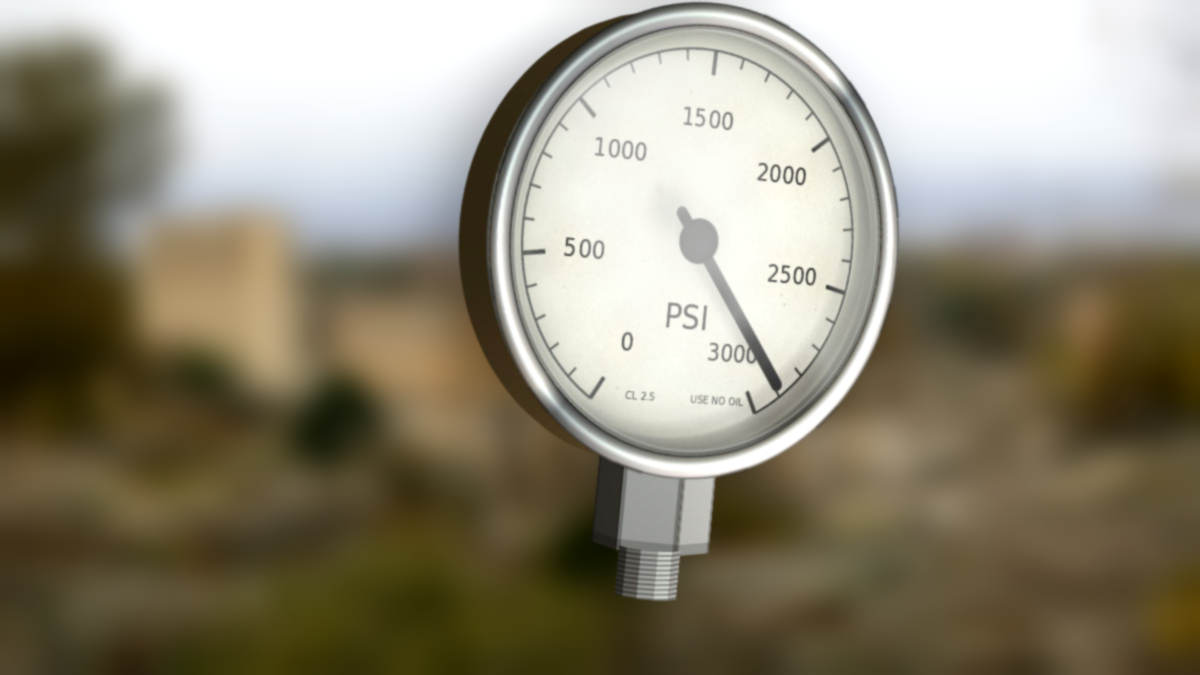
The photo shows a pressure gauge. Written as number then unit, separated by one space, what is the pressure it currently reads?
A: 2900 psi
